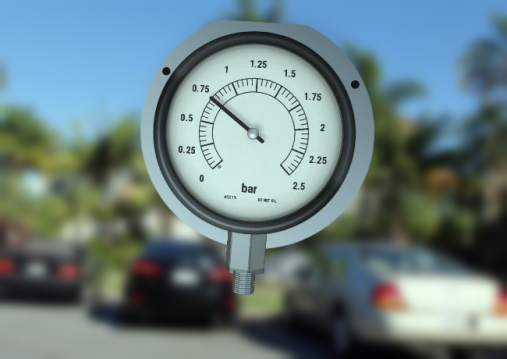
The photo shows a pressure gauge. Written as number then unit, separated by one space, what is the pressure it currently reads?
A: 0.75 bar
